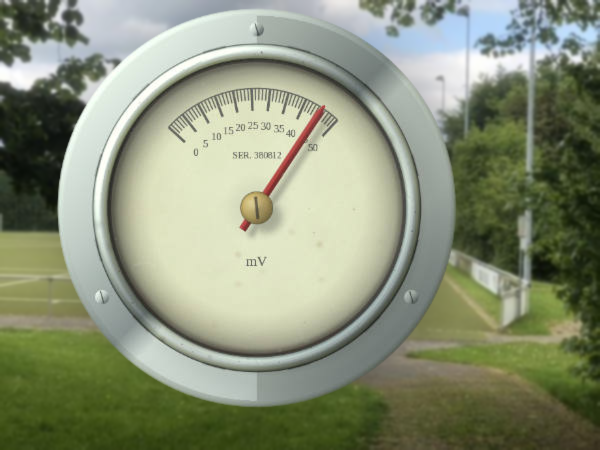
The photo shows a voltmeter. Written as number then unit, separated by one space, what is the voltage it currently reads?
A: 45 mV
